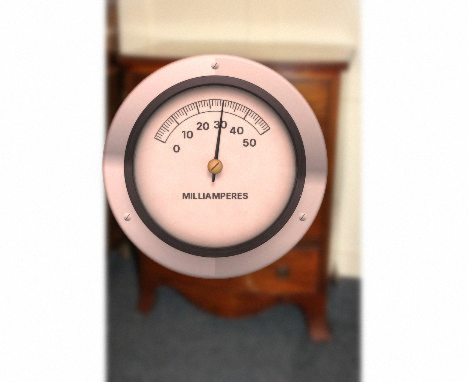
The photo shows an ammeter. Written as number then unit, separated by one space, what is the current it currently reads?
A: 30 mA
